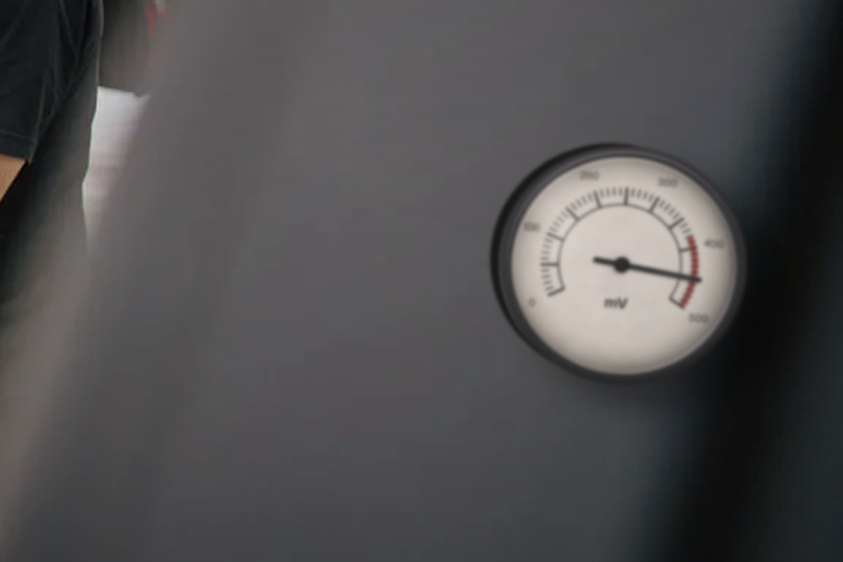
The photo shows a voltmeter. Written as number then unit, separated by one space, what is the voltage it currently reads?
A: 450 mV
